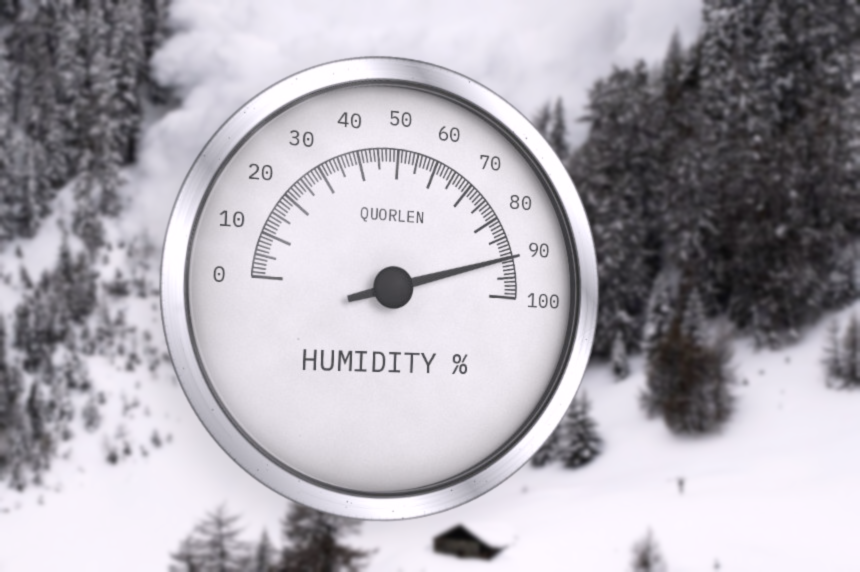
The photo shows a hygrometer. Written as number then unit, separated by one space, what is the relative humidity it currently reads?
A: 90 %
